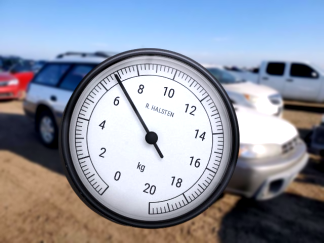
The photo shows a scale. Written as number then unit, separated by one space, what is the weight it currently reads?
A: 6.8 kg
